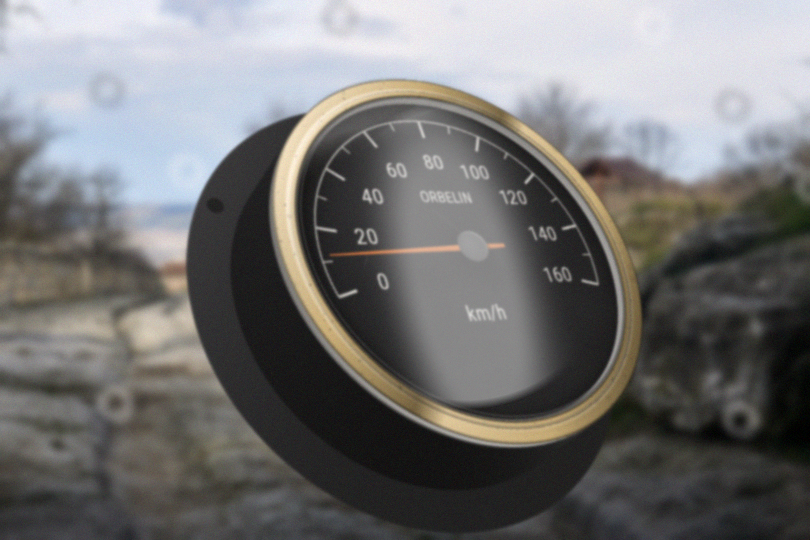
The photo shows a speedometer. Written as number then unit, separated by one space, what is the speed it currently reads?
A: 10 km/h
